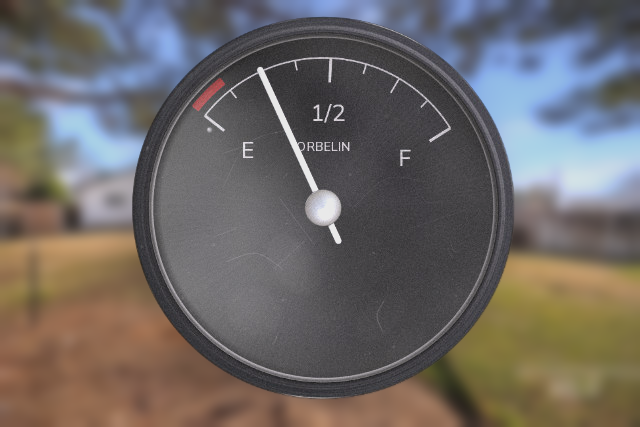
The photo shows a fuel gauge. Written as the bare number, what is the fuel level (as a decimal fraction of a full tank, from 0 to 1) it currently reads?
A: 0.25
